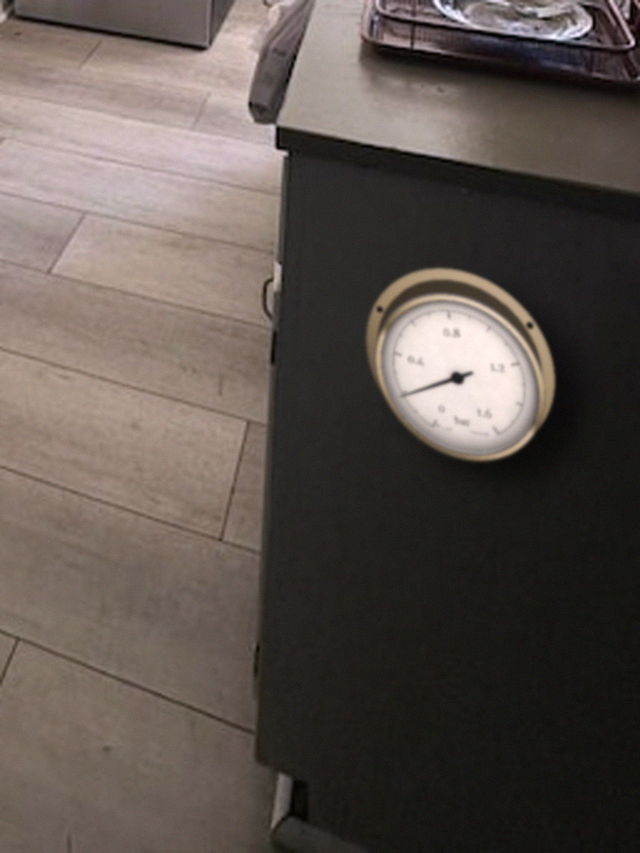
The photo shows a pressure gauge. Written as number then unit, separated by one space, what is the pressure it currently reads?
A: 0.2 bar
